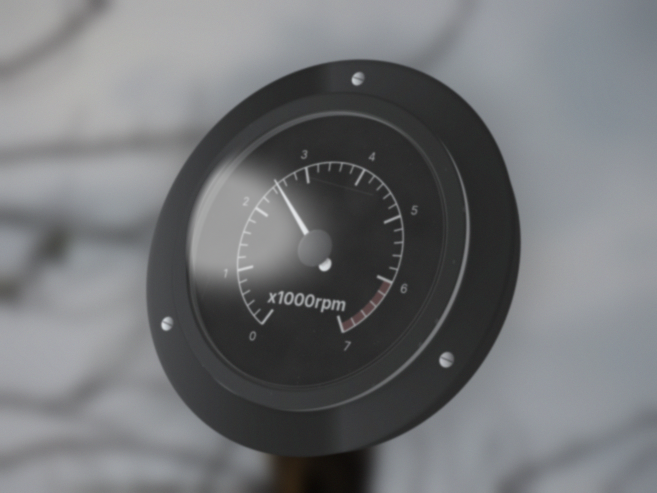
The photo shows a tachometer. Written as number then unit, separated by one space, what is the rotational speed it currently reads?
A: 2500 rpm
